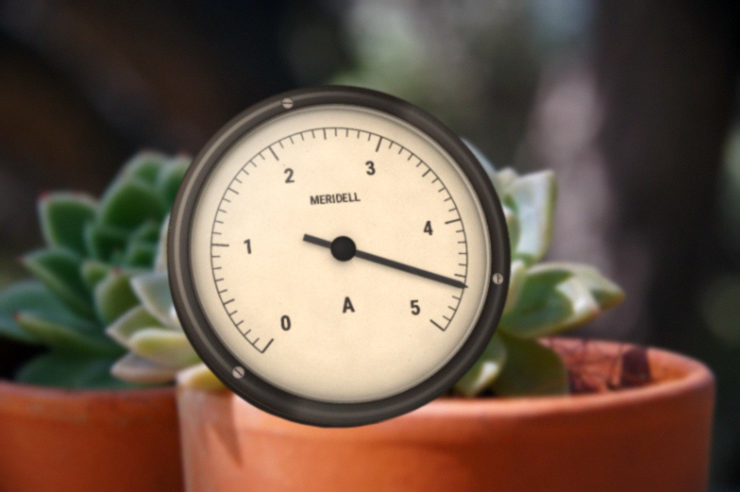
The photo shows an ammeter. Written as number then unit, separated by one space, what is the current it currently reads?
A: 4.6 A
